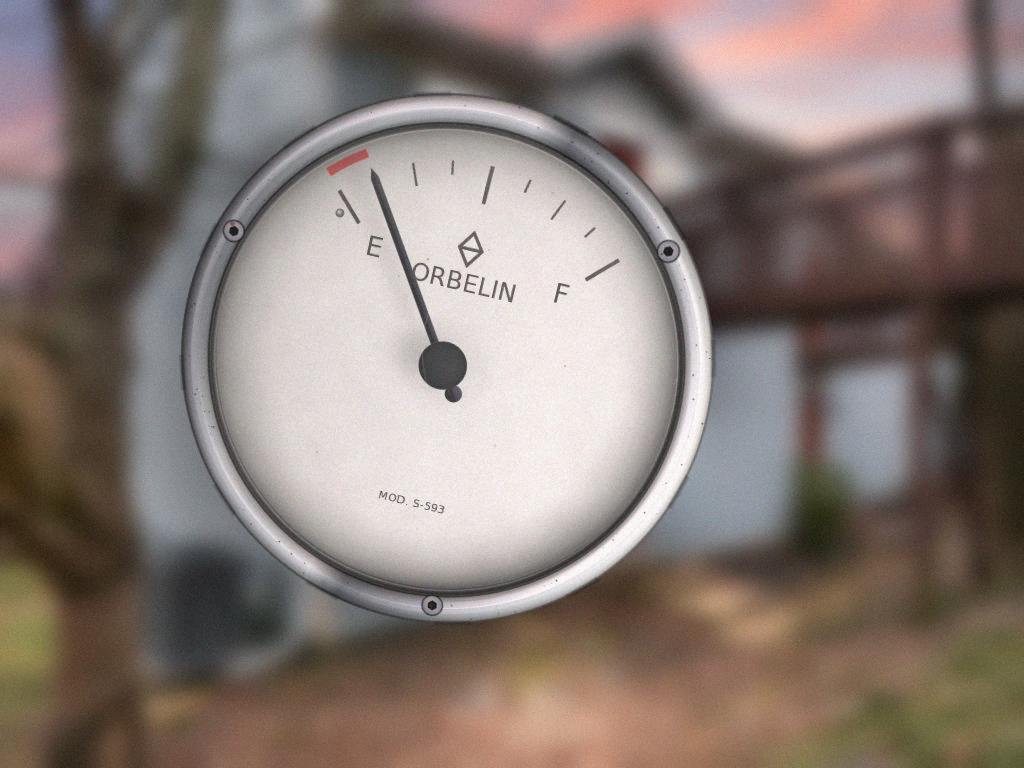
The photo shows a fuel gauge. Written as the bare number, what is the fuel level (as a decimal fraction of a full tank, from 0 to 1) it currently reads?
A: 0.125
